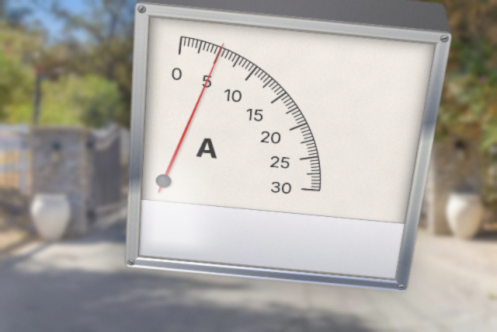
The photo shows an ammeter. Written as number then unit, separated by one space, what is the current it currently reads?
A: 5 A
